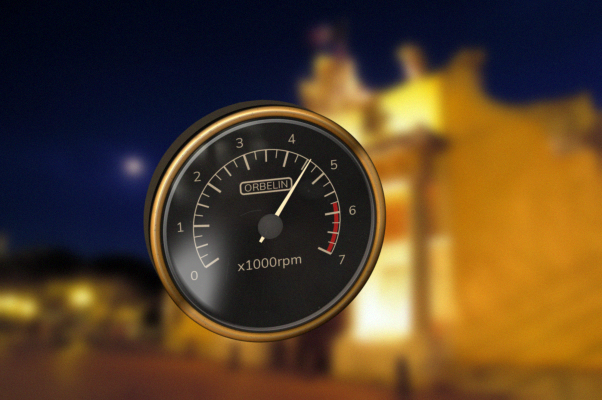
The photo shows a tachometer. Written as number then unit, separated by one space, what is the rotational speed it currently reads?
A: 4500 rpm
